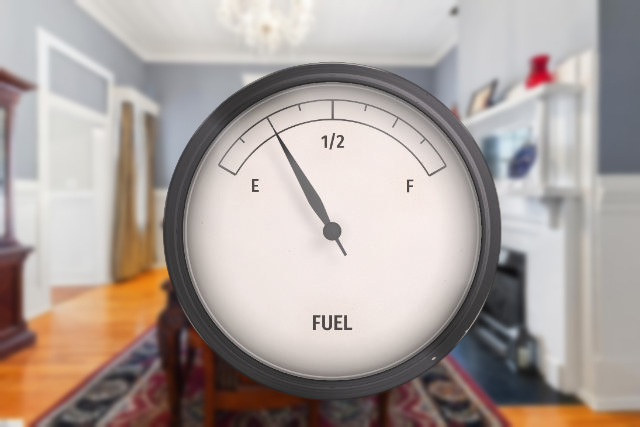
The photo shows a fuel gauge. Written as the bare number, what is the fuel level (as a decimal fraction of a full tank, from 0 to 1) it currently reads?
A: 0.25
